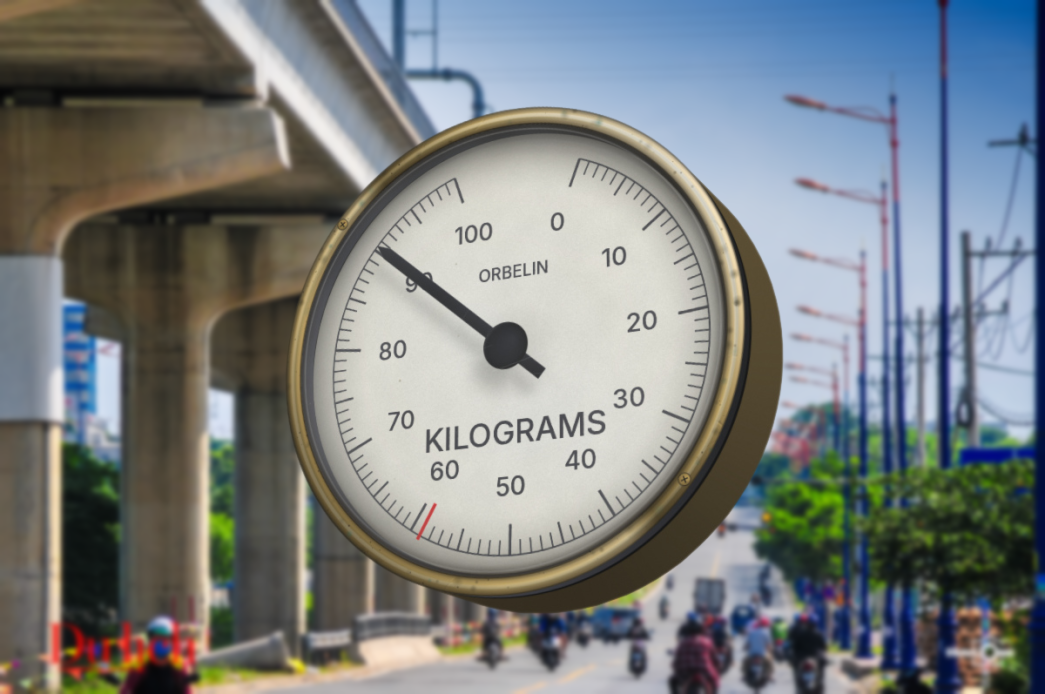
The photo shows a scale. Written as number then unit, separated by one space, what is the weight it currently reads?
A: 90.5 kg
